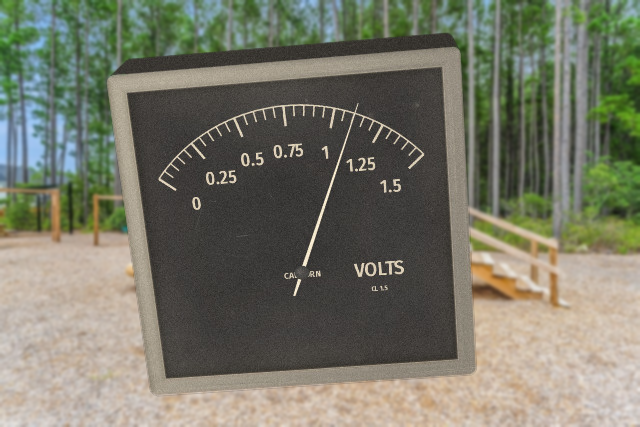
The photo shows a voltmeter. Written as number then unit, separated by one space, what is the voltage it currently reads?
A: 1.1 V
